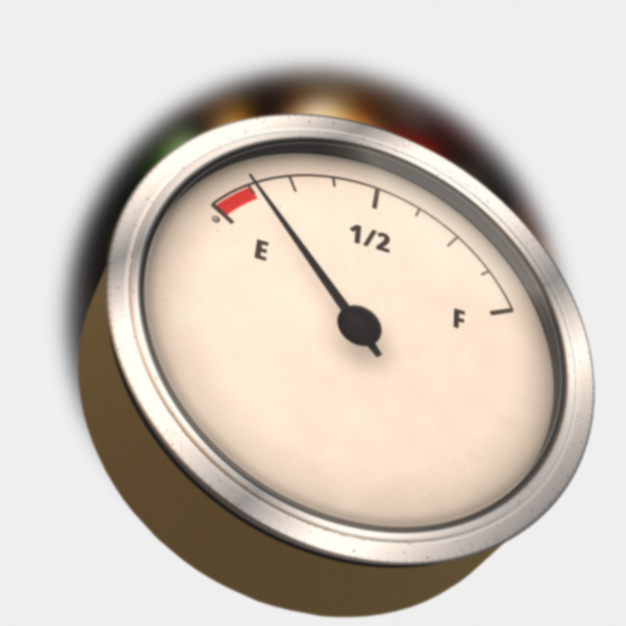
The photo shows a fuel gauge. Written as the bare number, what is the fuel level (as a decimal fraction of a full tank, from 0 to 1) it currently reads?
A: 0.125
